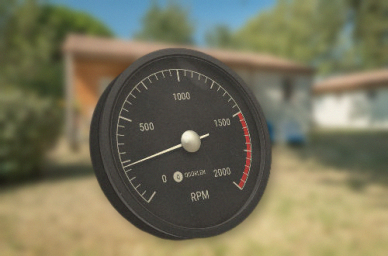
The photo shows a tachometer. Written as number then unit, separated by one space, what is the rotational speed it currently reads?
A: 225 rpm
